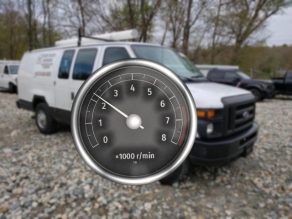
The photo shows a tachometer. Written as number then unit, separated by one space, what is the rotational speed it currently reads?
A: 2250 rpm
